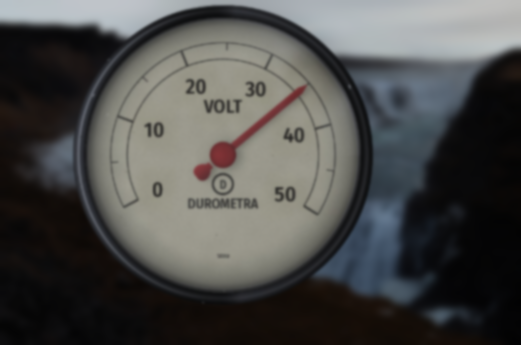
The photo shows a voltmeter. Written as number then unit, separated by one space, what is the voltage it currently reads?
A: 35 V
